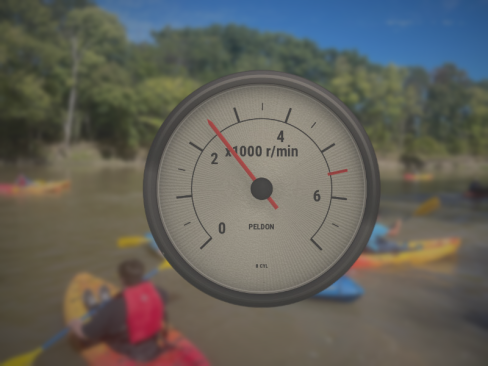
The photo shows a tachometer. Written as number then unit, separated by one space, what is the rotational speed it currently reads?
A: 2500 rpm
